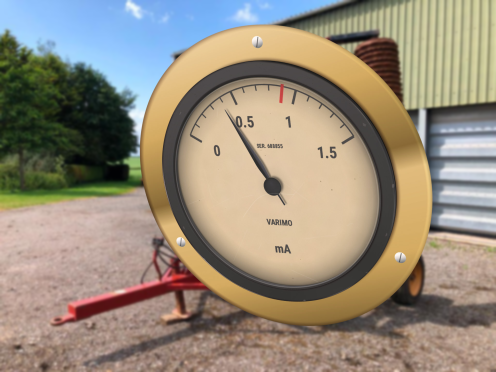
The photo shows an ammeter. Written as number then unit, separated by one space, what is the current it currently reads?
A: 0.4 mA
